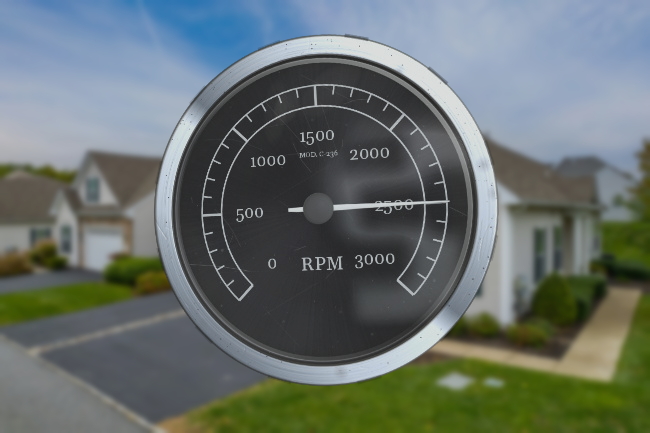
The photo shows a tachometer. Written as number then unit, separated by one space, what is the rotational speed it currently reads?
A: 2500 rpm
